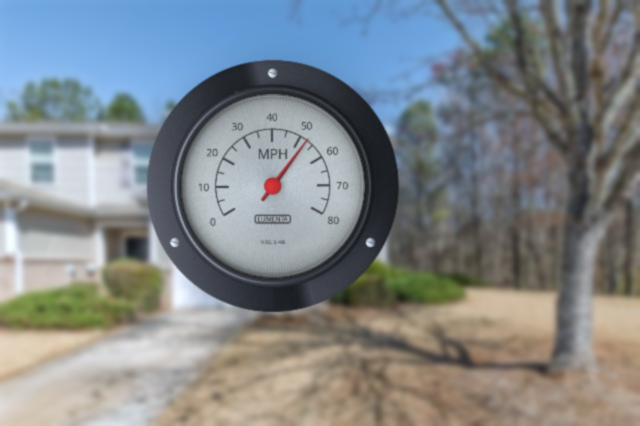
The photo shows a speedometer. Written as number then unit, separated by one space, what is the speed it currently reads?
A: 52.5 mph
